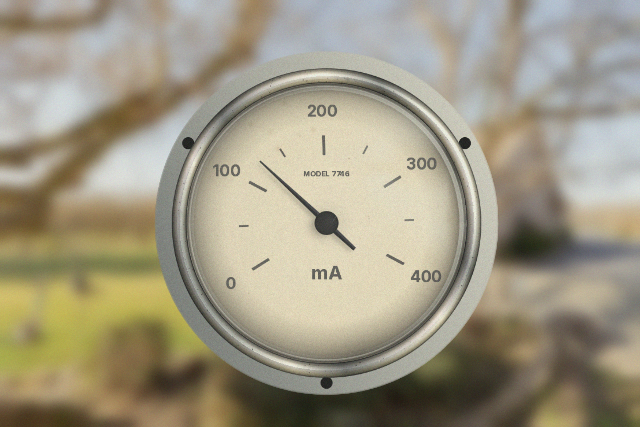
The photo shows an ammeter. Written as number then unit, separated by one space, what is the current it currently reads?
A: 125 mA
